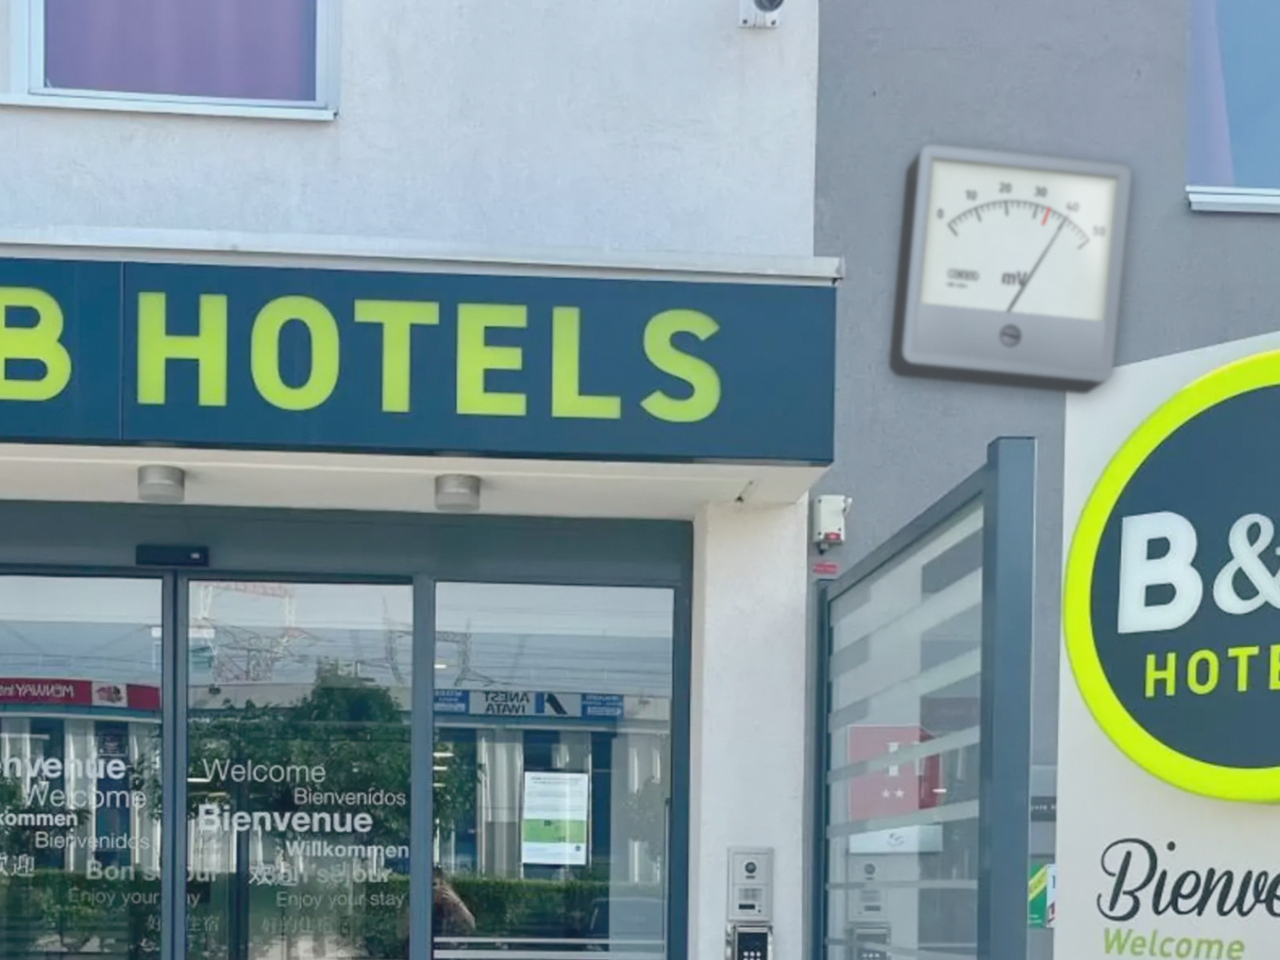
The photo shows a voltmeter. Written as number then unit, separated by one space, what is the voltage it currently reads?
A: 40 mV
